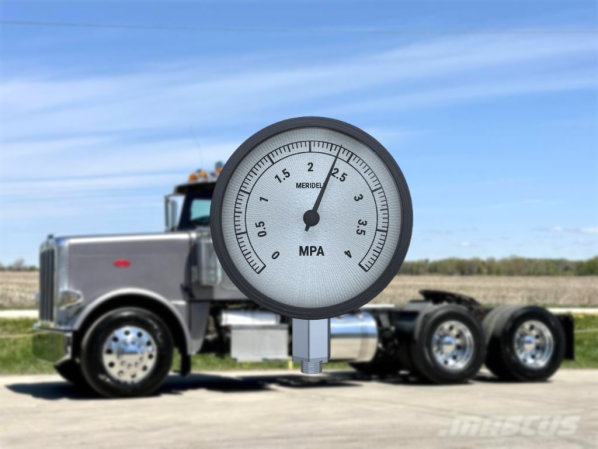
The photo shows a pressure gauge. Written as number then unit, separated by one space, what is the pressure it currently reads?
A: 2.35 MPa
